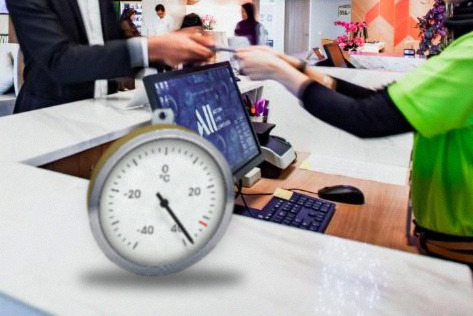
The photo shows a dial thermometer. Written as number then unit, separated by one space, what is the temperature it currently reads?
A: 38 °C
